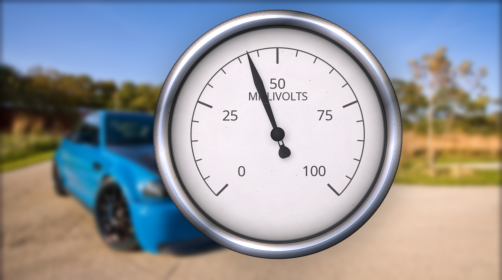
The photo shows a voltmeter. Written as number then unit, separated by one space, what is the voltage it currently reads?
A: 42.5 mV
